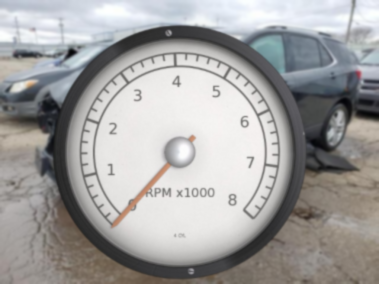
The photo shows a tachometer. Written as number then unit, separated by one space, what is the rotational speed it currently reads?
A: 0 rpm
